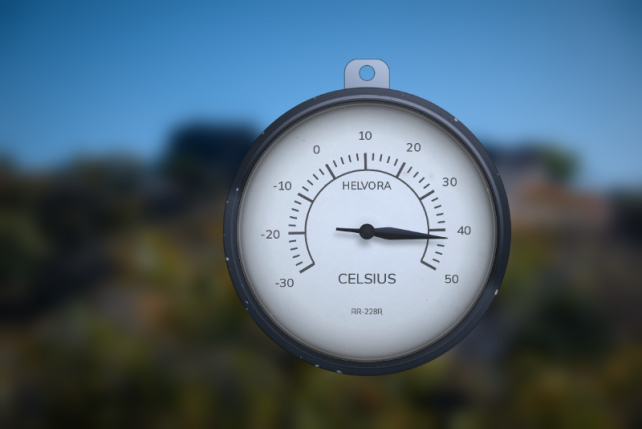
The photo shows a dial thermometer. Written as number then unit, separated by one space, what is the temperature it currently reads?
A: 42 °C
